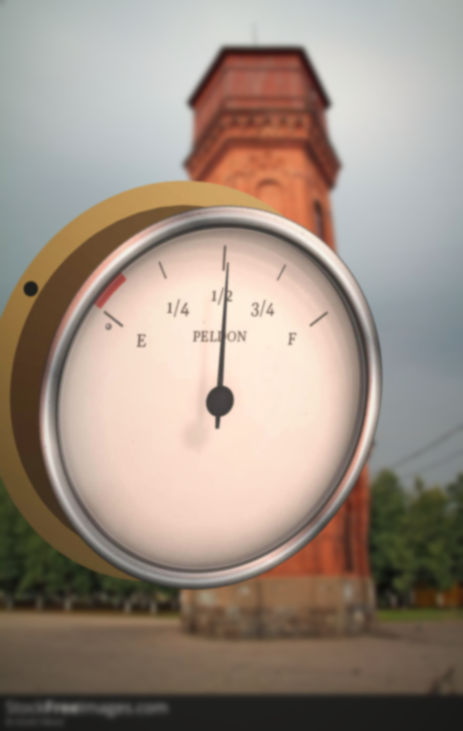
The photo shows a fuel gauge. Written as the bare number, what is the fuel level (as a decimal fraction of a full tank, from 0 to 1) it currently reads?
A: 0.5
